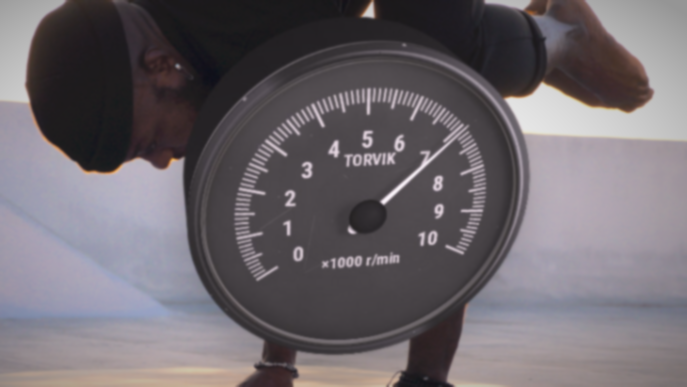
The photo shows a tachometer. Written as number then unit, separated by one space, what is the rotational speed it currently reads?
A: 7000 rpm
